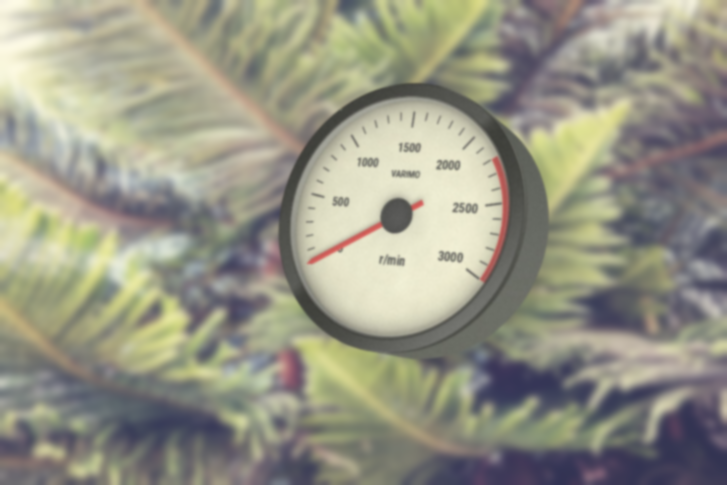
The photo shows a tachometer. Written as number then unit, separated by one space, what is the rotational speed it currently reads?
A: 0 rpm
